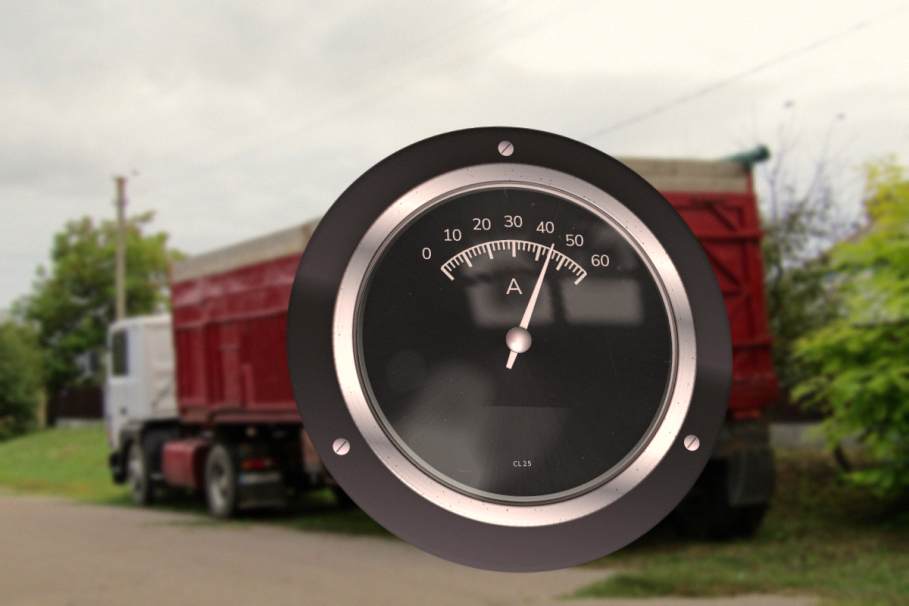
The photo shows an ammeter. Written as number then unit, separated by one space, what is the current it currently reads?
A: 44 A
